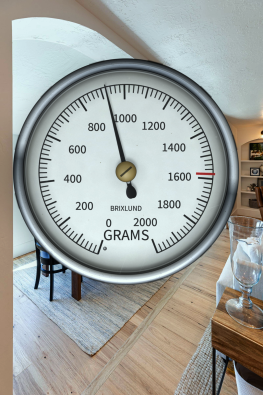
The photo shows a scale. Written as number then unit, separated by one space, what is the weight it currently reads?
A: 920 g
